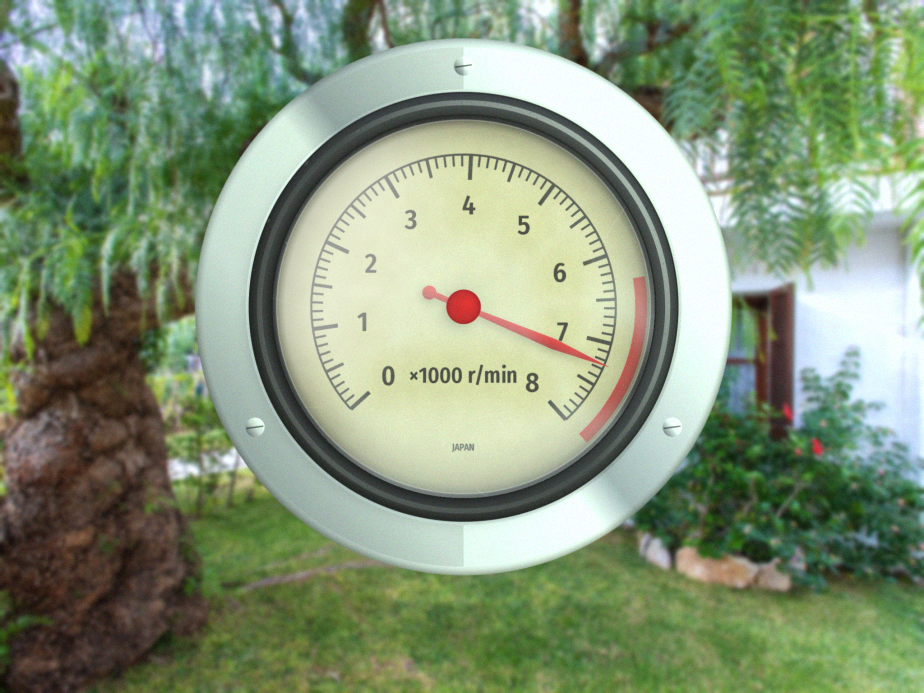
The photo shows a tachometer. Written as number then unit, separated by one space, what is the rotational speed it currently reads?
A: 7250 rpm
